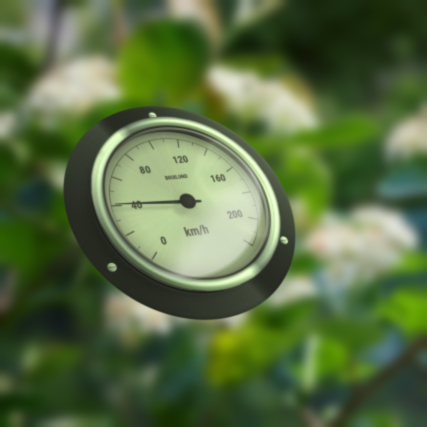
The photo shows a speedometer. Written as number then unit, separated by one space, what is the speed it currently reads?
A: 40 km/h
